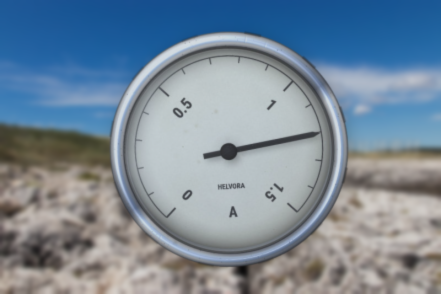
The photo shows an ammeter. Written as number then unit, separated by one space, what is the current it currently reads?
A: 1.2 A
